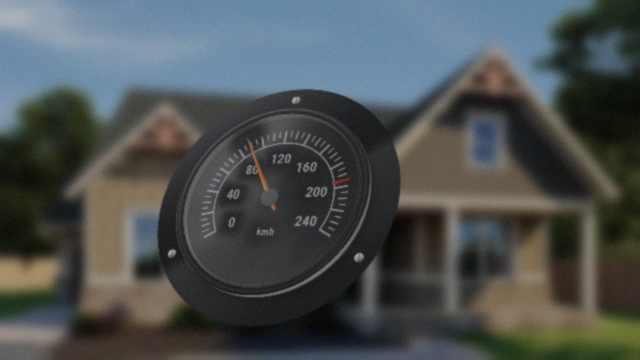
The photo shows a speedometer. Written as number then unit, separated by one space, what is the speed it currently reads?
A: 90 km/h
